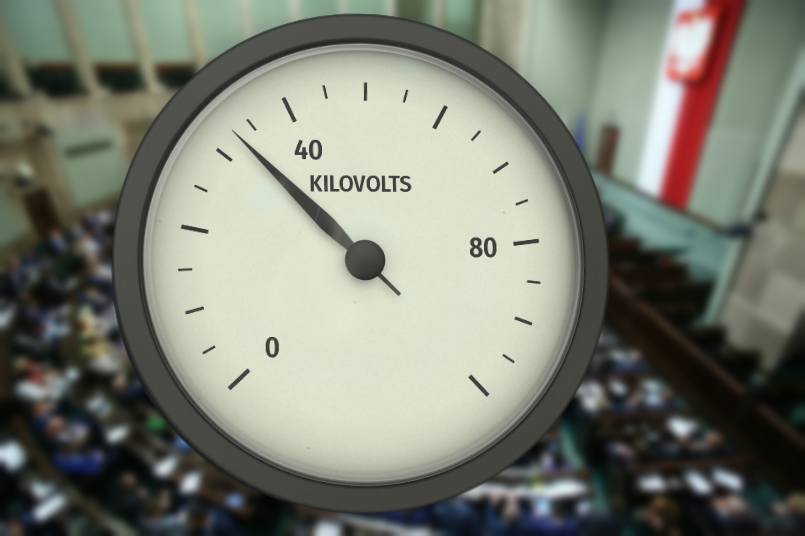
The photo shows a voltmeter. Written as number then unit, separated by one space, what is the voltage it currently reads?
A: 32.5 kV
